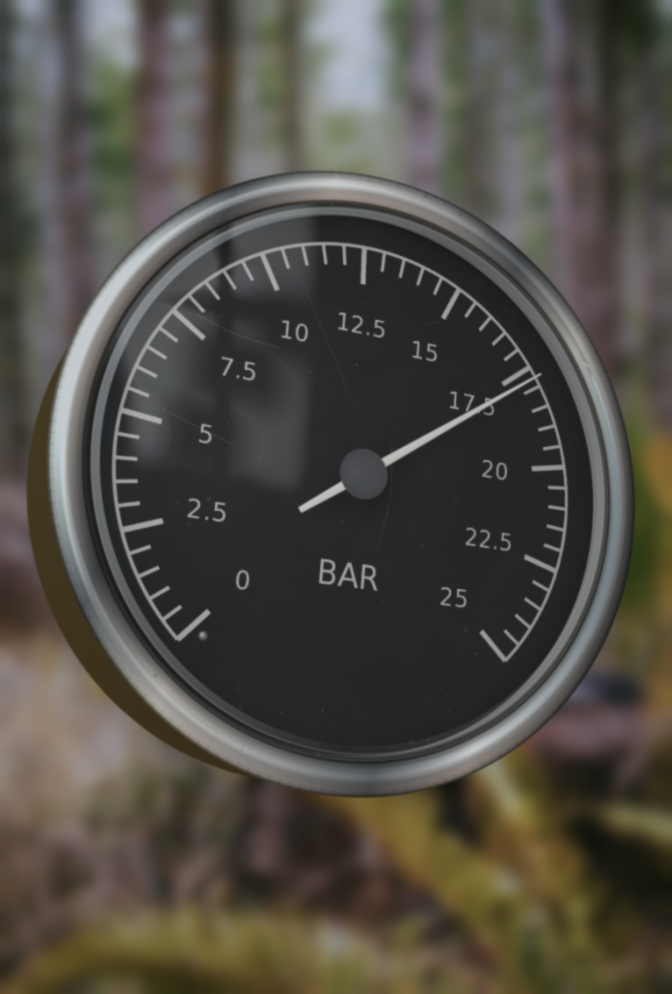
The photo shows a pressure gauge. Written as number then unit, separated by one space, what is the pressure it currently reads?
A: 17.75 bar
